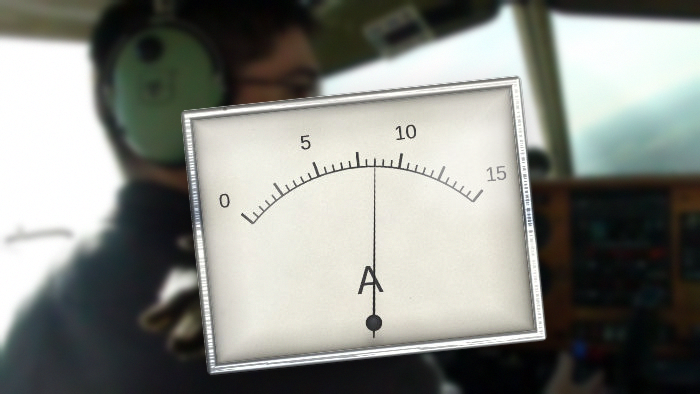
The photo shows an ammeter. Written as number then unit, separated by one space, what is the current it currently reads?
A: 8.5 A
